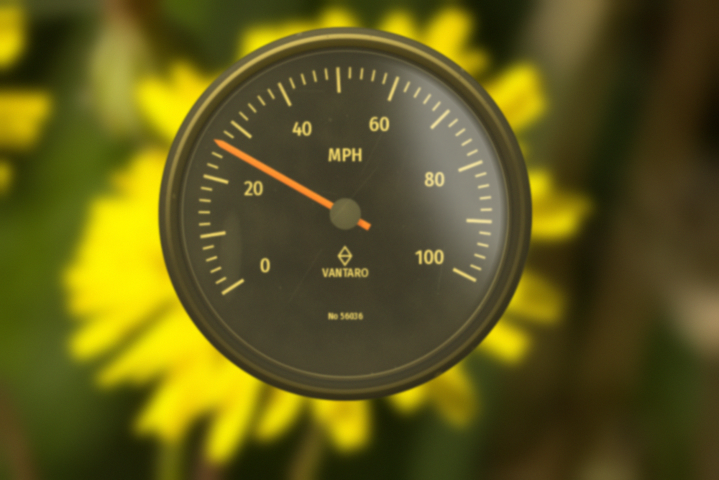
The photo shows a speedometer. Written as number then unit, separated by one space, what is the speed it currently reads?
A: 26 mph
